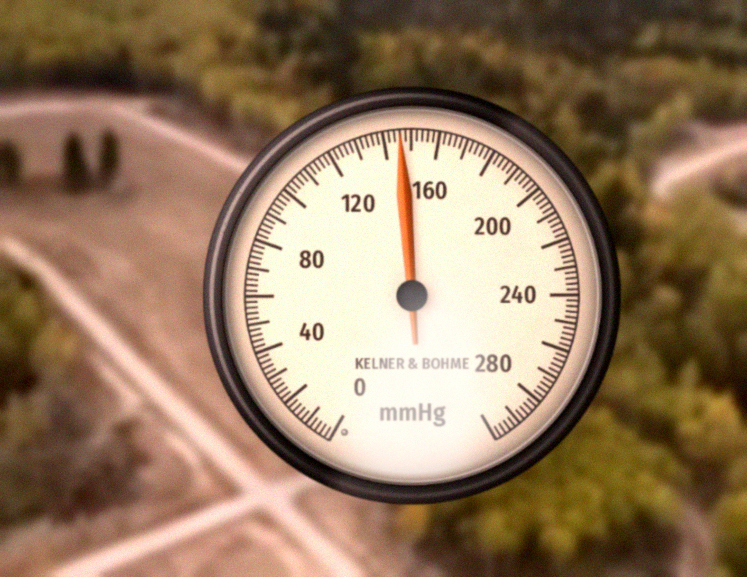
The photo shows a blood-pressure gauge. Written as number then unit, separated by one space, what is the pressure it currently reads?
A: 146 mmHg
